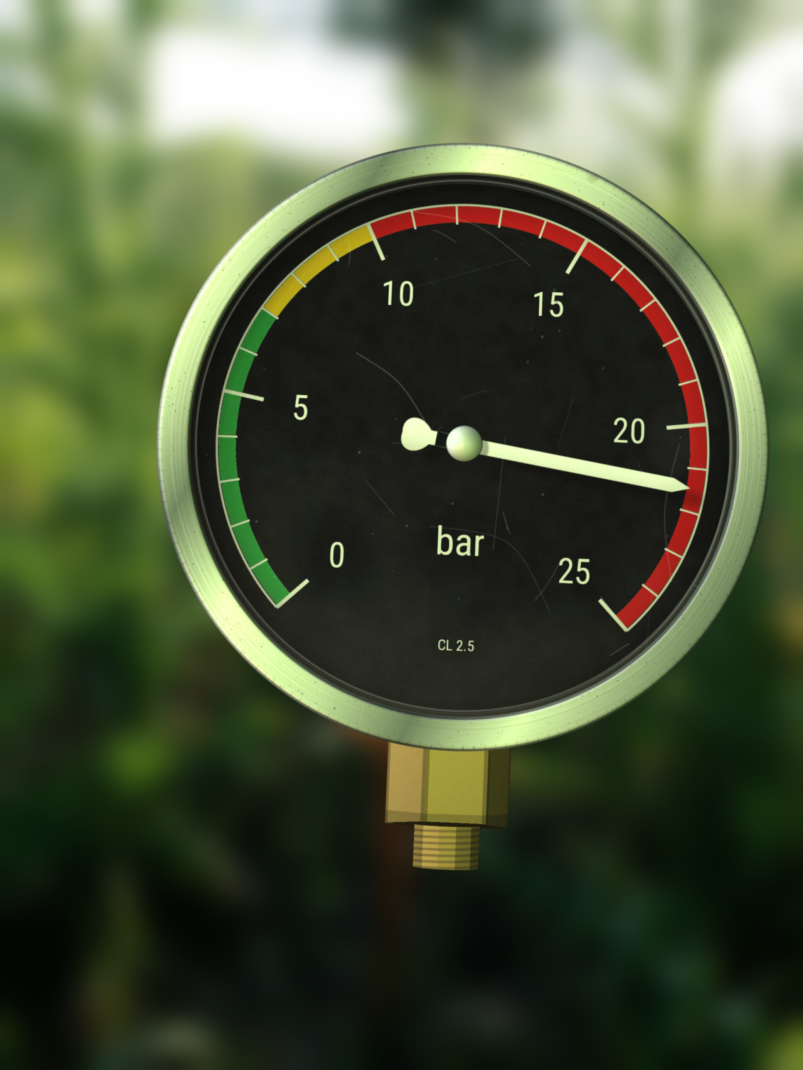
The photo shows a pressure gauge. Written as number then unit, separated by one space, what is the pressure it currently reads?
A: 21.5 bar
